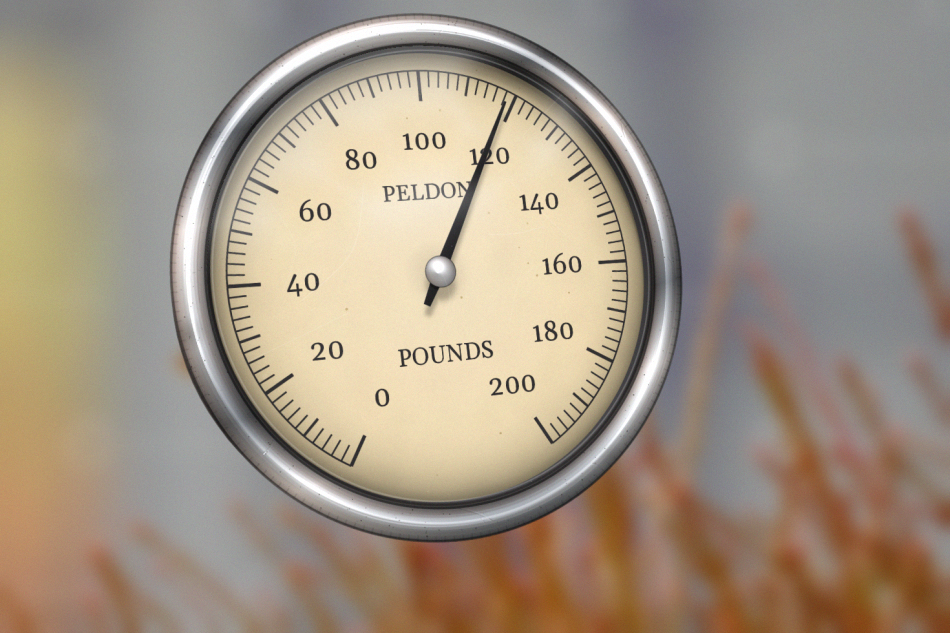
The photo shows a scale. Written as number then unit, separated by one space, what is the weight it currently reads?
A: 118 lb
